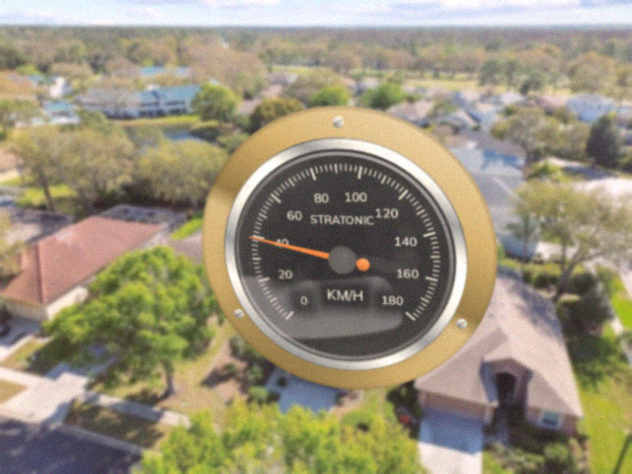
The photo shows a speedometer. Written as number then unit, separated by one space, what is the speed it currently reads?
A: 40 km/h
